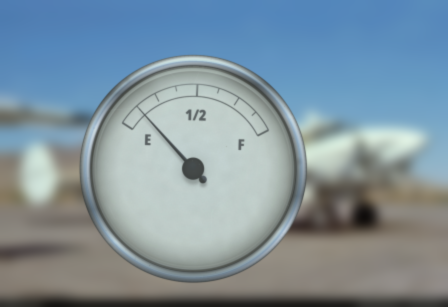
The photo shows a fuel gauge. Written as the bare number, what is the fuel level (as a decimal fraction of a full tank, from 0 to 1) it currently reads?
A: 0.125
